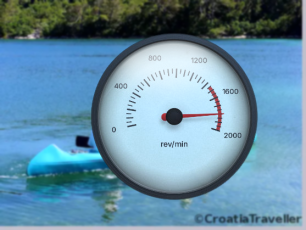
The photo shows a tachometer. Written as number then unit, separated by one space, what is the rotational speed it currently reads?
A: 1800 rpm
